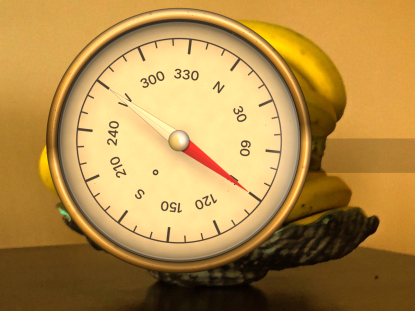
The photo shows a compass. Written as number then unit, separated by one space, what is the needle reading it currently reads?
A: 90 °
